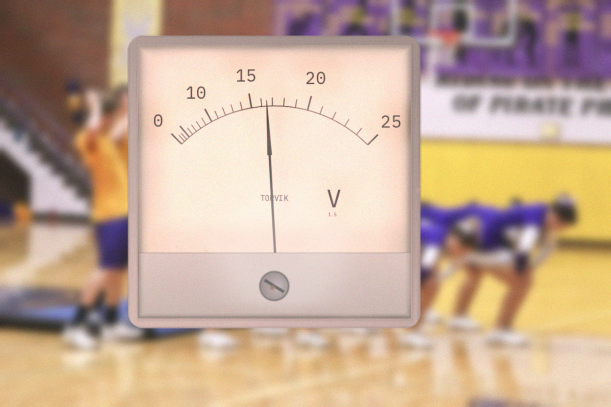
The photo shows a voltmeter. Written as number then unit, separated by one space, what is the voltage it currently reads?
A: 16.5 V
